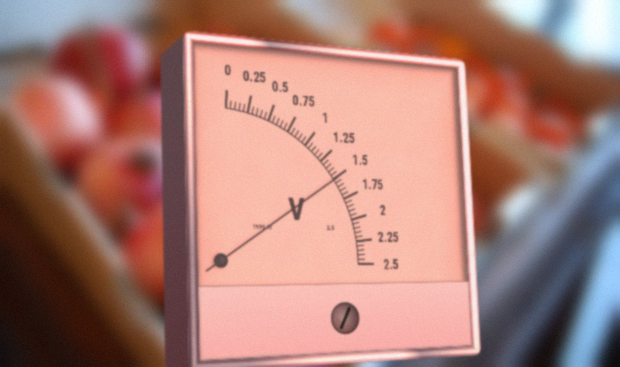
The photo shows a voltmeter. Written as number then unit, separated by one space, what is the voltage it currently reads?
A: 1.5 V
